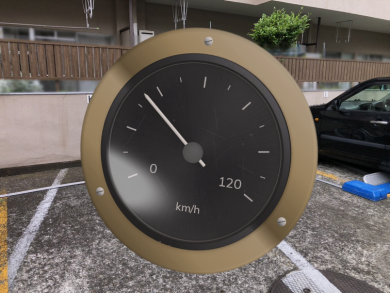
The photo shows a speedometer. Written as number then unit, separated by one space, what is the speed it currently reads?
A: 35 km/h
